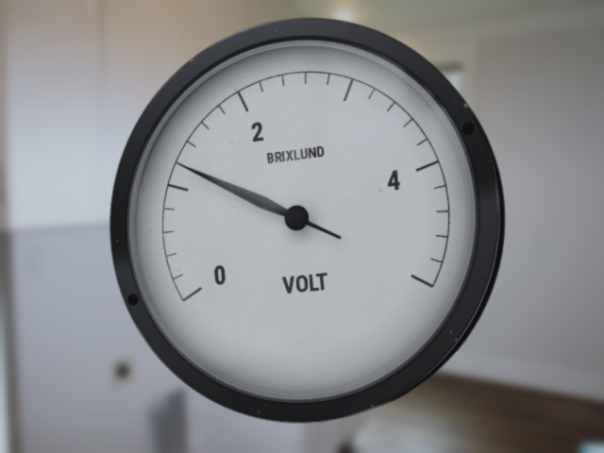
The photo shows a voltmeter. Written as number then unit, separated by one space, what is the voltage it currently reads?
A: 1.2 V
